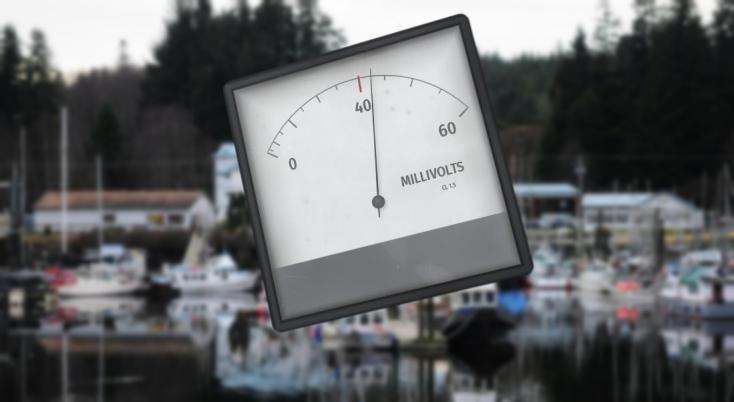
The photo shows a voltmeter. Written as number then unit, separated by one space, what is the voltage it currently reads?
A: 42.5 mV
